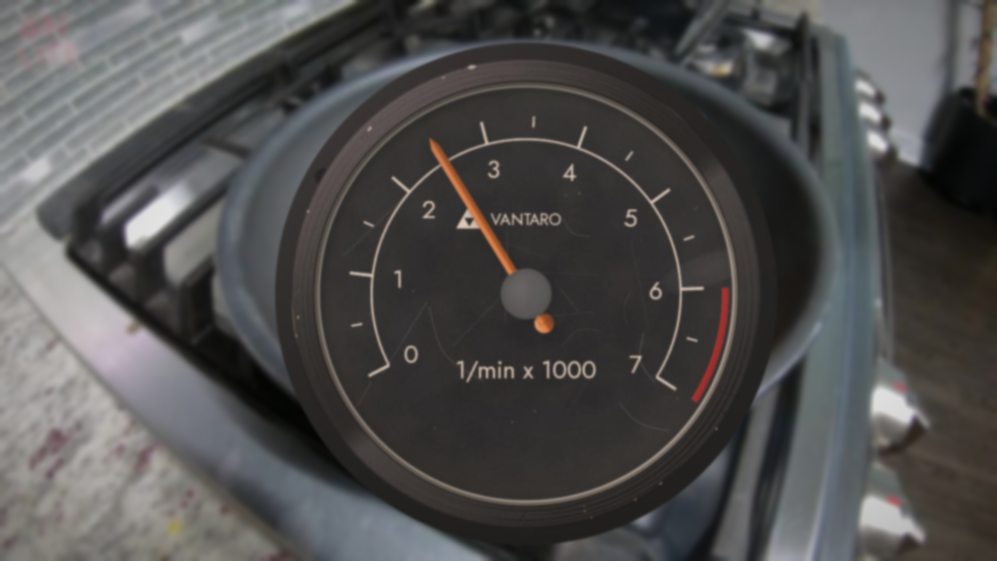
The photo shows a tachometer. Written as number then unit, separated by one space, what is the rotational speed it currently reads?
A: 2500 rpm
